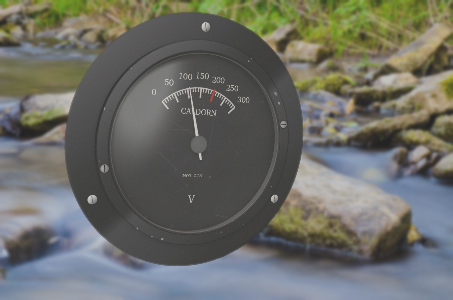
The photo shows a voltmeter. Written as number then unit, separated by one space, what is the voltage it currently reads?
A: 100 V
